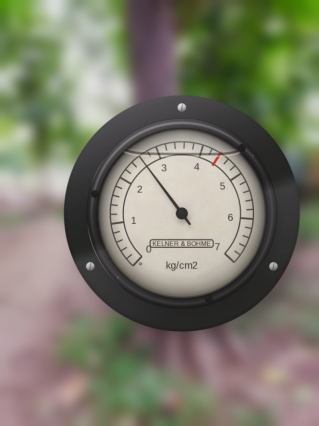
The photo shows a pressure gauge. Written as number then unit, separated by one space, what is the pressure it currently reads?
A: 2.6 kg/cm²
